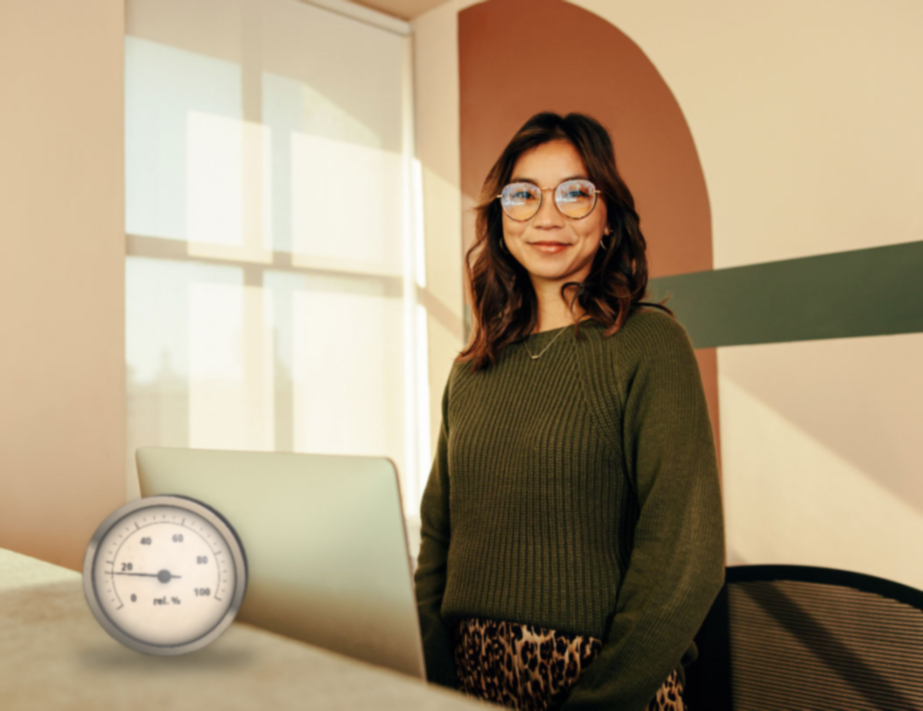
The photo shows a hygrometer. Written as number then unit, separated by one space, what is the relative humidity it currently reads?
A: 16 %
